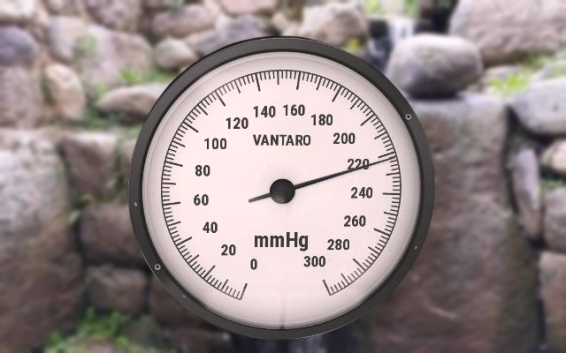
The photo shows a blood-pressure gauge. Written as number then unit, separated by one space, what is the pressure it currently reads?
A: 222 mmHg
